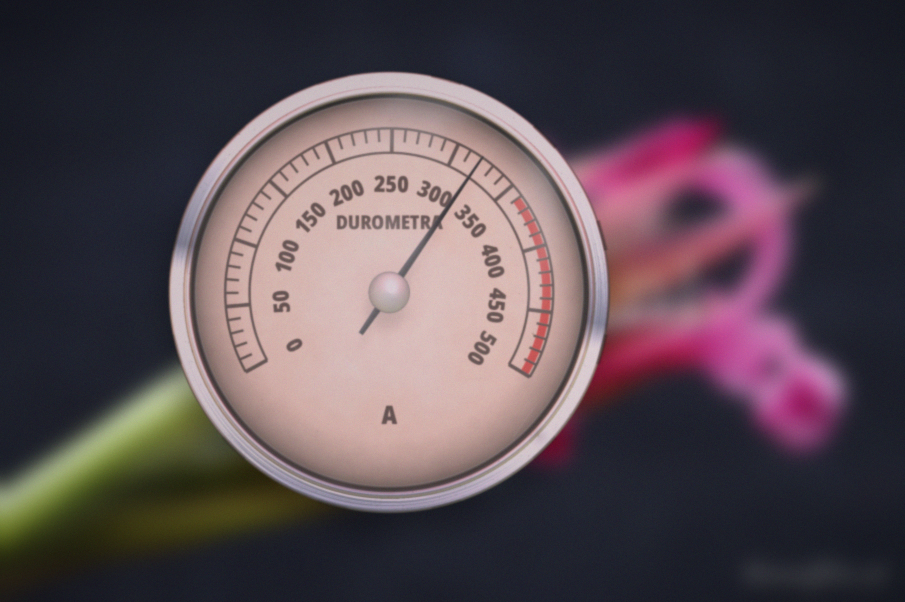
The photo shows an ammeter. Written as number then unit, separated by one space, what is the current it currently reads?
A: 320 A
